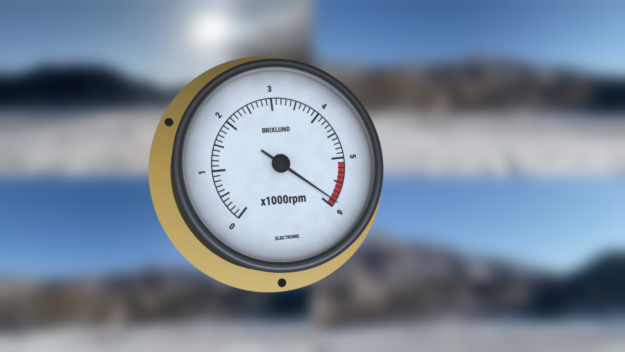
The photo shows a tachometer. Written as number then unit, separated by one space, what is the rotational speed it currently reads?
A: 5900 rpm
